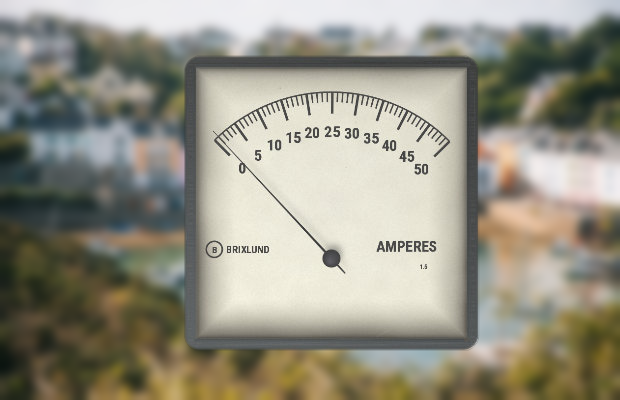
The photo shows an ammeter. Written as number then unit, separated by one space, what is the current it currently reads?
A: 1 A
